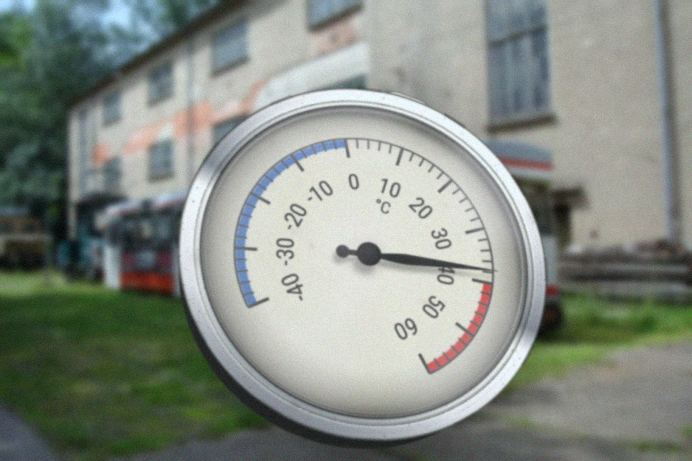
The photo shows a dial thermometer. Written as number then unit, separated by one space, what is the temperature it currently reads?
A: 38 °C
